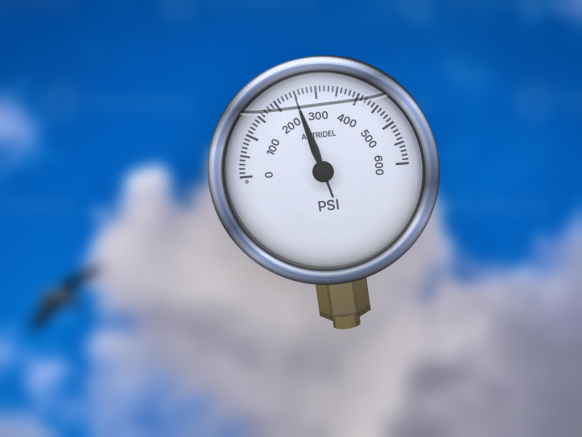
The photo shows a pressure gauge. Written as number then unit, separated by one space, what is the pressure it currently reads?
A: 250 psi
